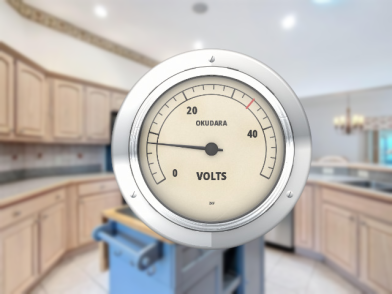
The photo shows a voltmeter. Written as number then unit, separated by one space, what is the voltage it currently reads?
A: 8 V
